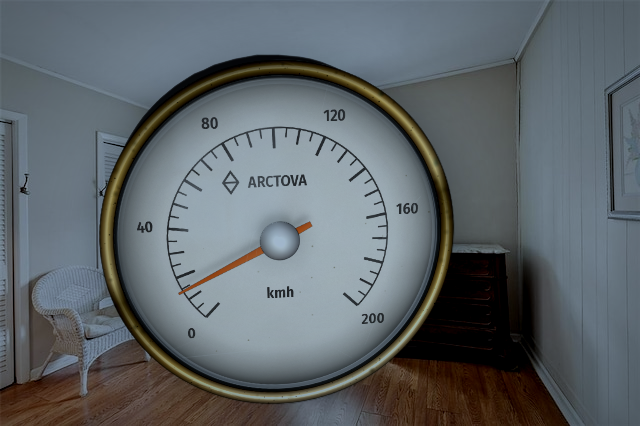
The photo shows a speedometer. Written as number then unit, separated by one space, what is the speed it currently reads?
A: 15 km/h
